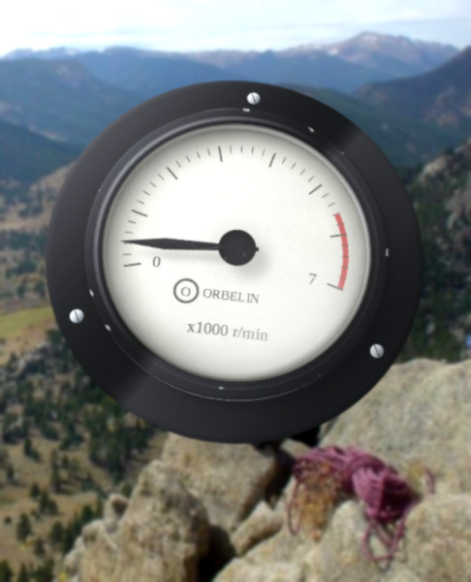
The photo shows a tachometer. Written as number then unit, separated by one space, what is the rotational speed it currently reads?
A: 400 rpm
